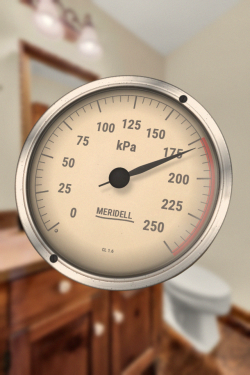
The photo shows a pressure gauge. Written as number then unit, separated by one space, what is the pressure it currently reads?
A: 180 kPa
